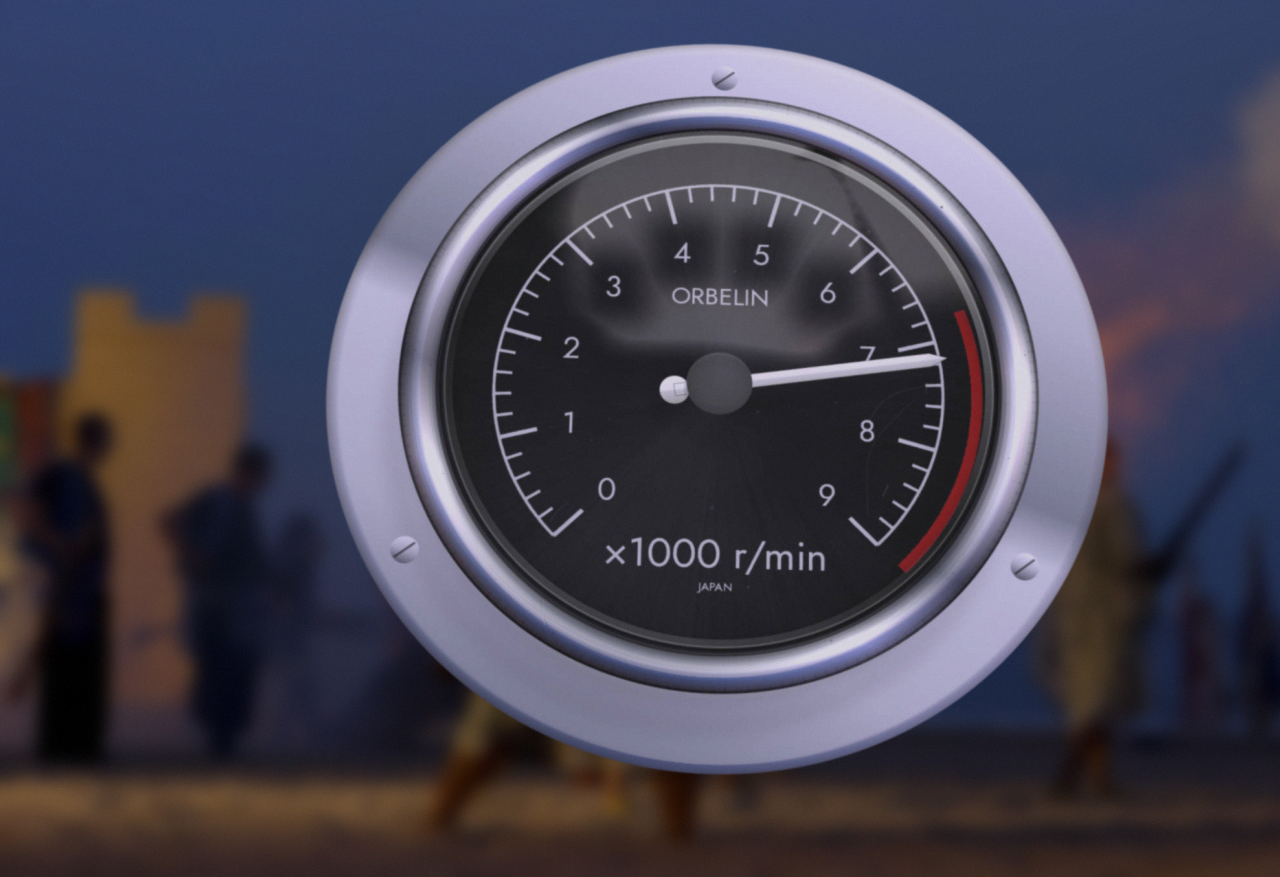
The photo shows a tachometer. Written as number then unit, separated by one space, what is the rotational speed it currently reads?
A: 7200 rpm
